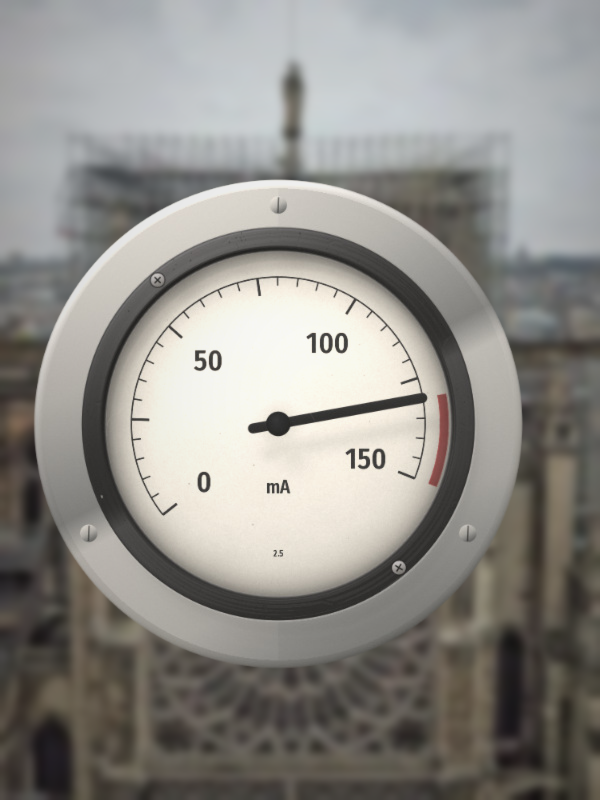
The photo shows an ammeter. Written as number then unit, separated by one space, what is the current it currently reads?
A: 130 mA
